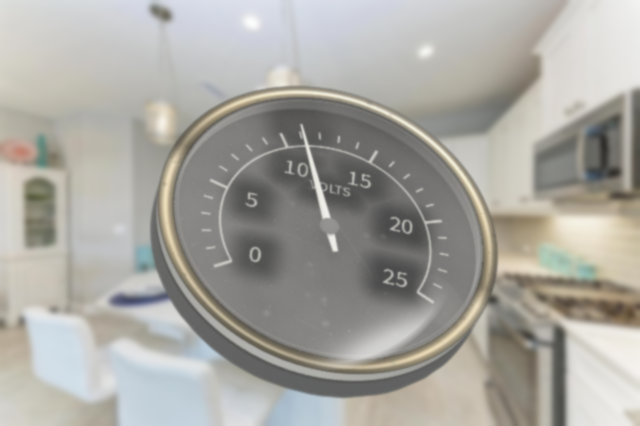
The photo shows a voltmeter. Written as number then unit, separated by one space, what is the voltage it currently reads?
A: 11 V
